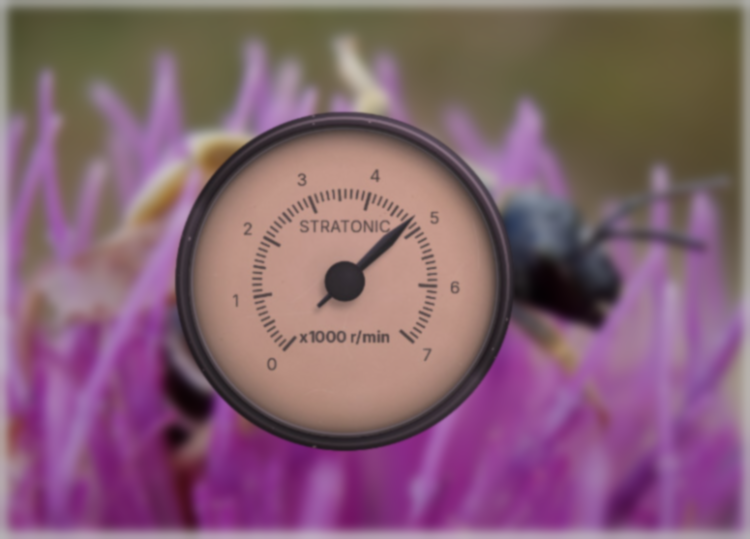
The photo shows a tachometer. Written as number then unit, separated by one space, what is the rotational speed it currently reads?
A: 4800 rpm
